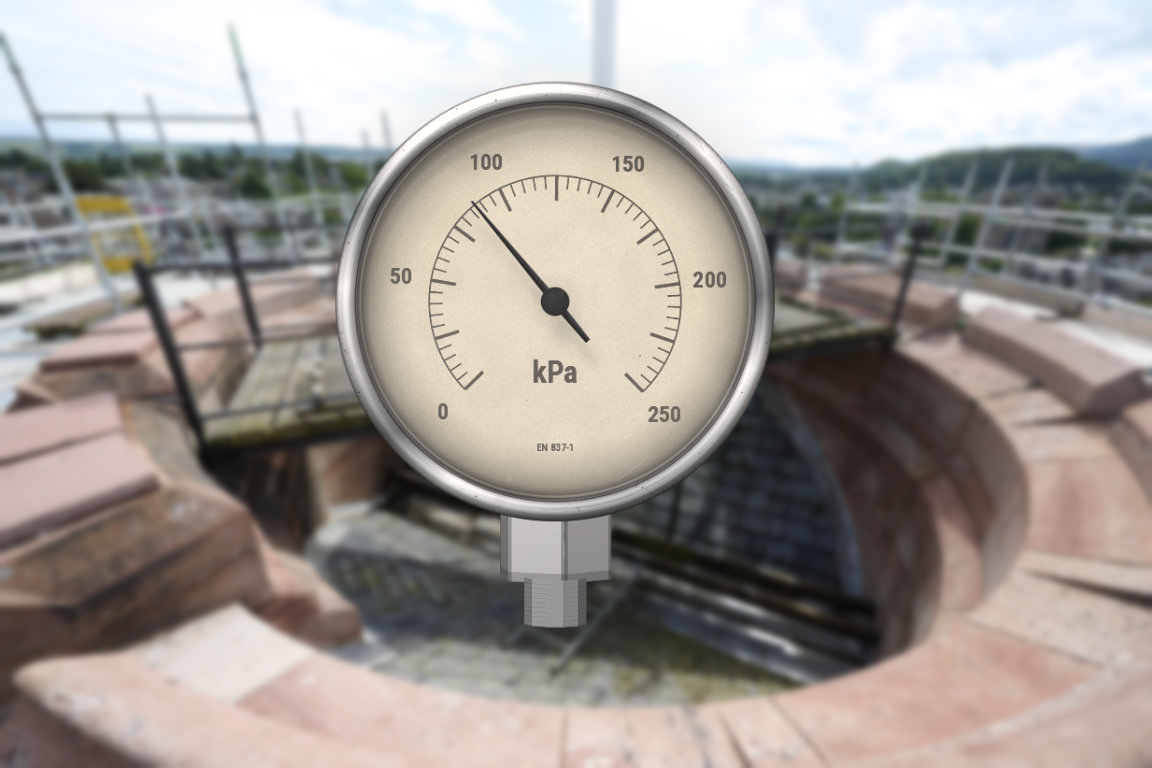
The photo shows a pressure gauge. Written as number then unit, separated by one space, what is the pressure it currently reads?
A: 87.5 kPa
